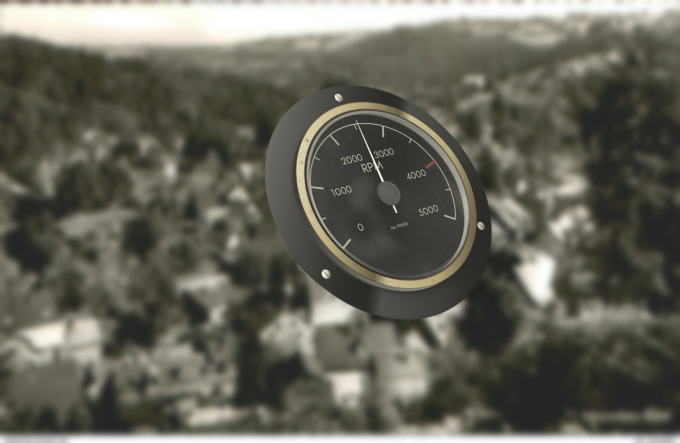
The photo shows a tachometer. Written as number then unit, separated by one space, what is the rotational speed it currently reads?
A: 2500 rpm
